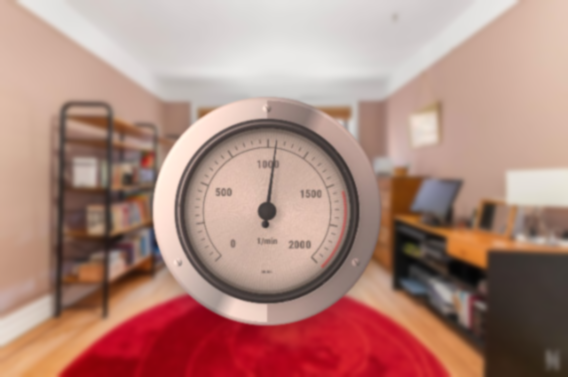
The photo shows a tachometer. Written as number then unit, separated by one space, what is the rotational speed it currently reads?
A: 1050 rpm
